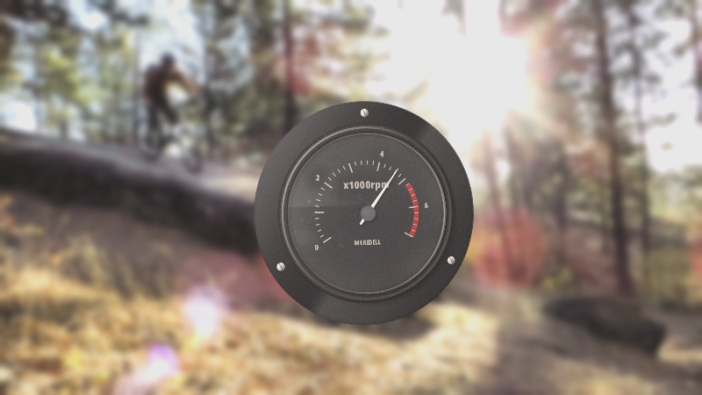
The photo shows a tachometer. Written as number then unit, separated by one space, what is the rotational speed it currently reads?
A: 4600 rpm
